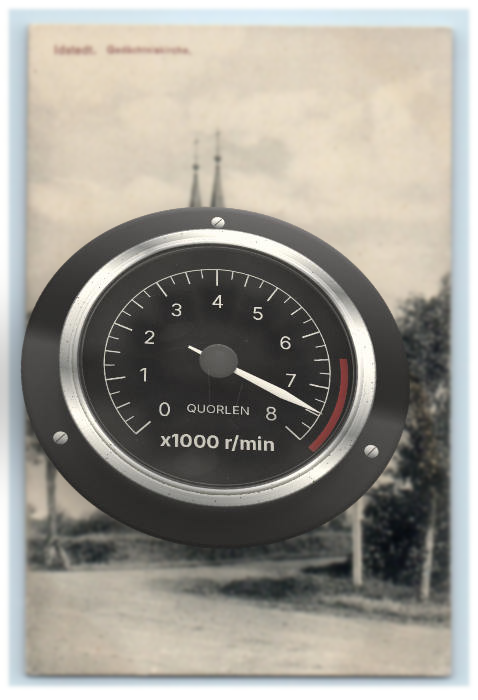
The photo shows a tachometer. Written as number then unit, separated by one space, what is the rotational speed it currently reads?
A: 7500 rpm
